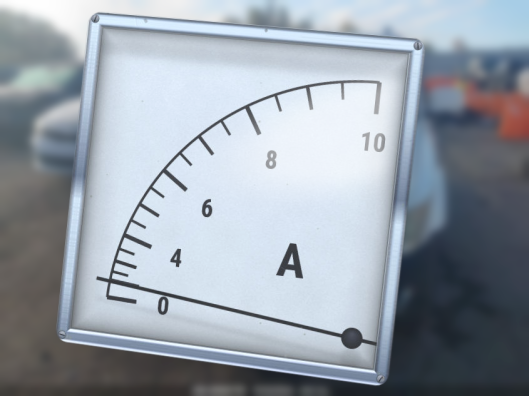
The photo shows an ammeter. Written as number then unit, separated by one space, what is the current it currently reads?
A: 2 A
